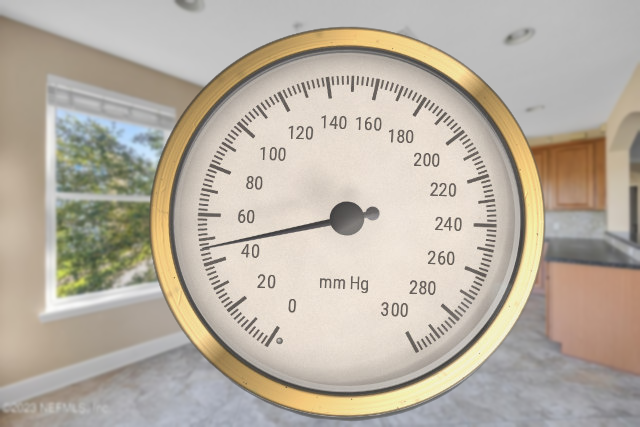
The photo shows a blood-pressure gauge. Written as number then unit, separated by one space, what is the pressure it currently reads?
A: 46 mmHg
